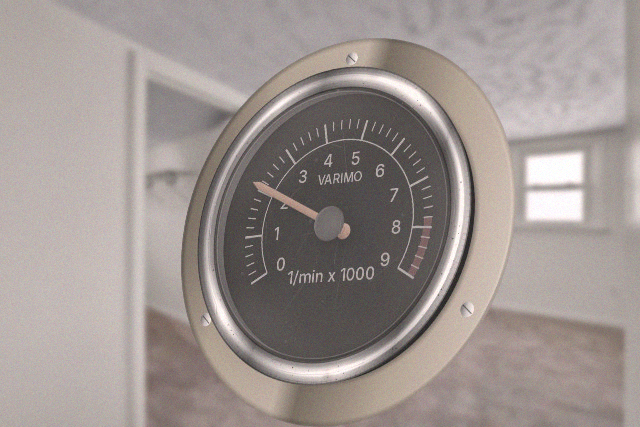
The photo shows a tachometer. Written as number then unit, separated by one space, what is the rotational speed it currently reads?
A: 2100 rpm
